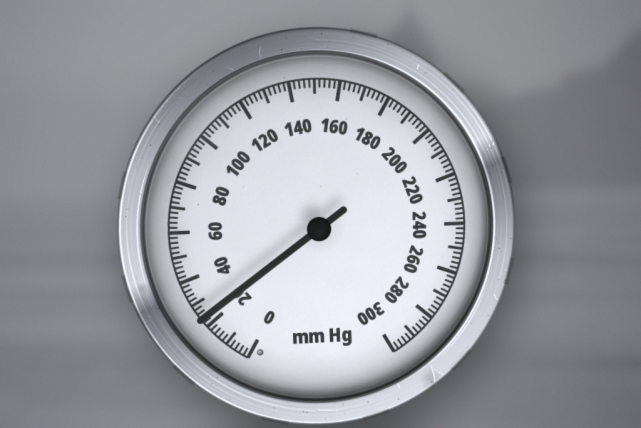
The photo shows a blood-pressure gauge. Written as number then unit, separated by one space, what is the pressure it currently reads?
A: 24 mmHg
